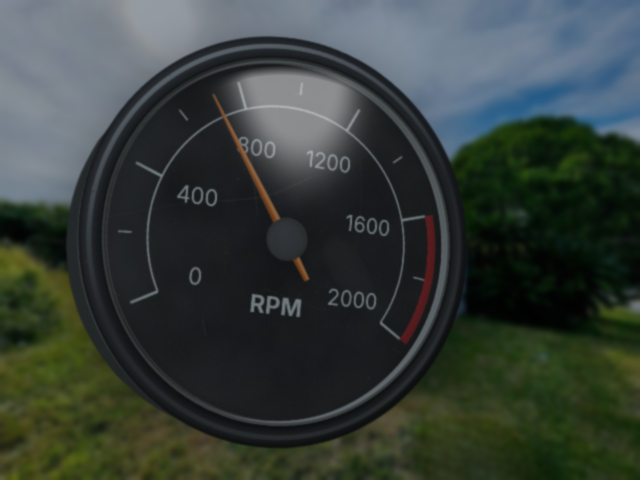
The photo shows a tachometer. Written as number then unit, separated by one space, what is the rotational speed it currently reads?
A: 700 rpm
